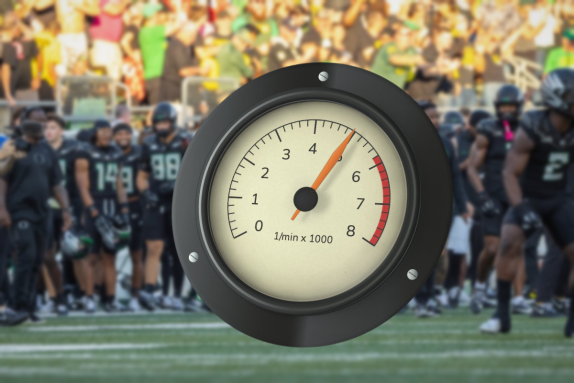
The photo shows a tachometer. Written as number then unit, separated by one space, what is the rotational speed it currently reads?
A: 5000 rpm
